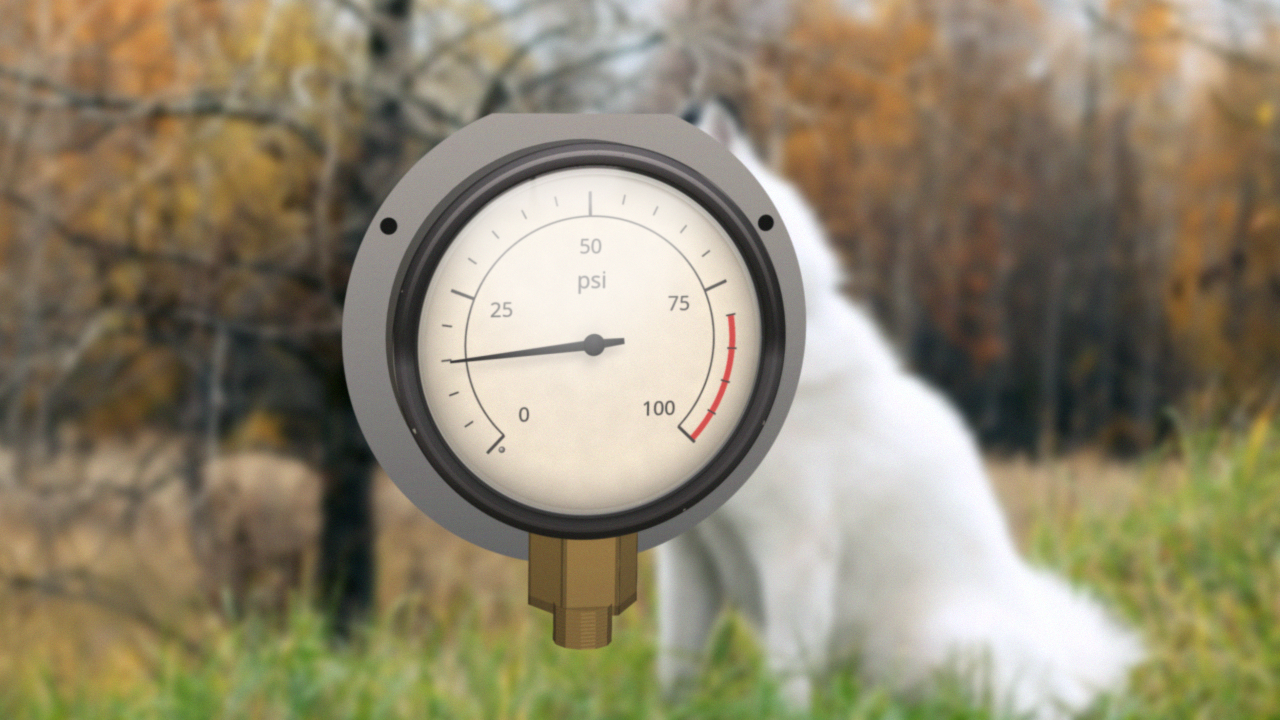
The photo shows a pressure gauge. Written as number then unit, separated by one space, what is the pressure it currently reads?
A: 15 psi
